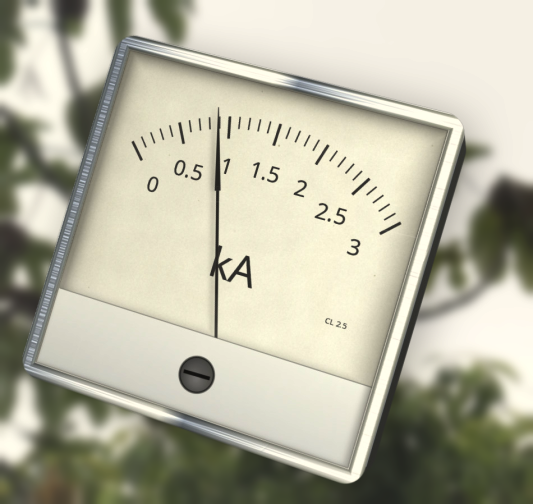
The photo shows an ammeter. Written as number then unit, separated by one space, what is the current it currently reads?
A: 0.9 kA
